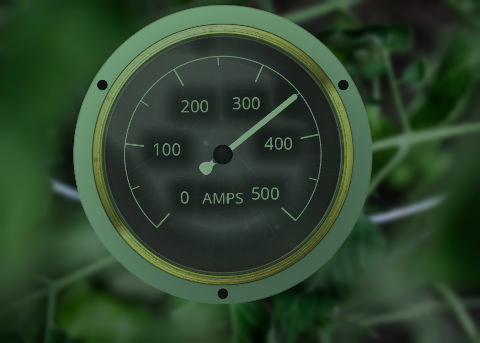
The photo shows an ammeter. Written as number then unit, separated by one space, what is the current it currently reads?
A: 350 A
